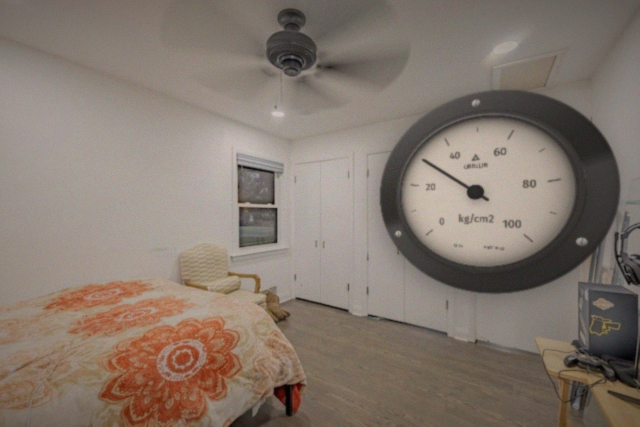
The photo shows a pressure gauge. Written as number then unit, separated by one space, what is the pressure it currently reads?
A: 30 kg/cm²
